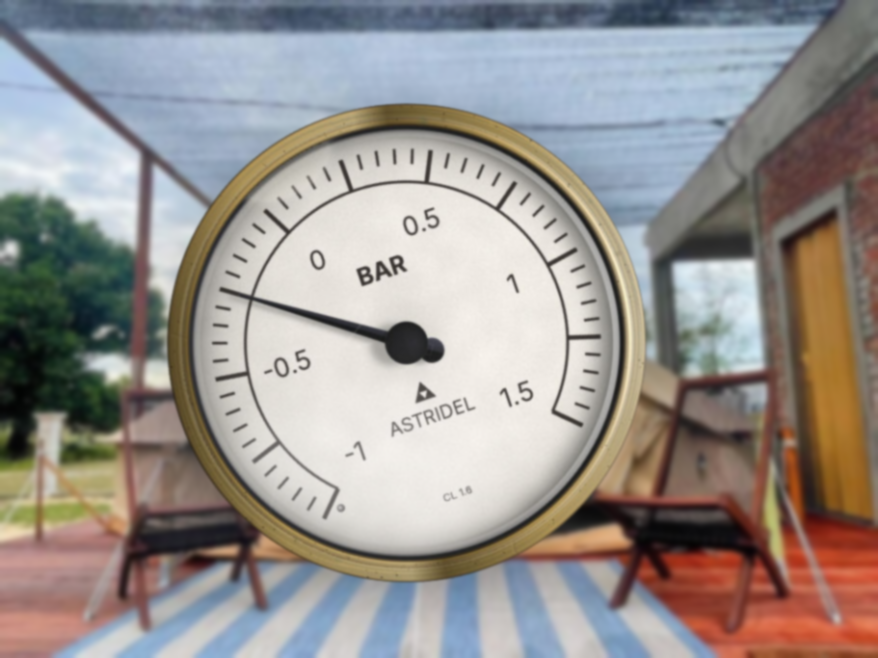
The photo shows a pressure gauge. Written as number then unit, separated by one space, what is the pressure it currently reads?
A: -0.25 bar
